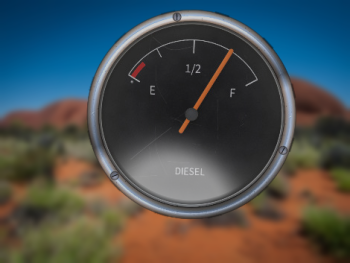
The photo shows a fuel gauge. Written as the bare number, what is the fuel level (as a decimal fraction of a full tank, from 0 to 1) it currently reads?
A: 0.75
